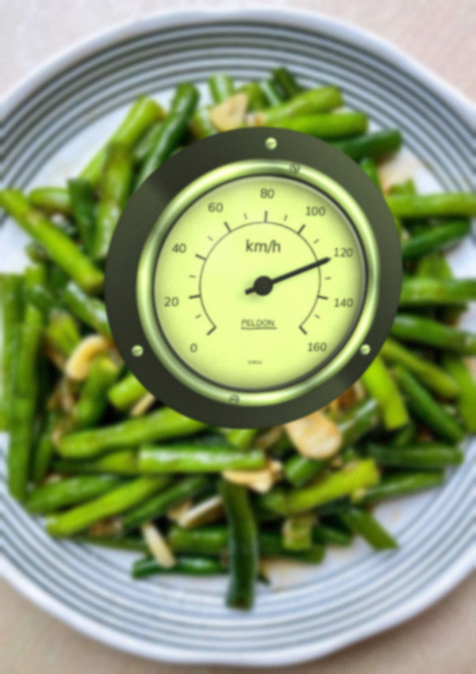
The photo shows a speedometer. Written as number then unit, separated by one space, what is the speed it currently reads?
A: 120 km/h
